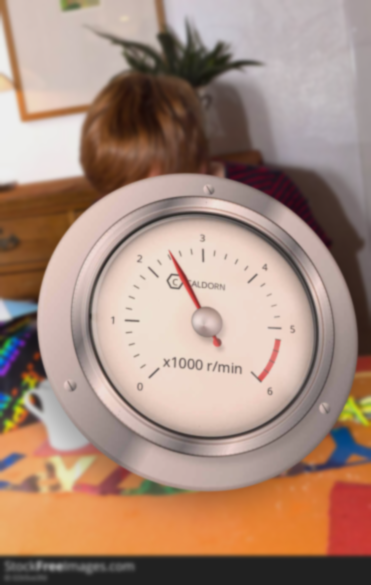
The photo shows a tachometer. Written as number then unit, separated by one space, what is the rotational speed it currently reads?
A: 2400 rpm
